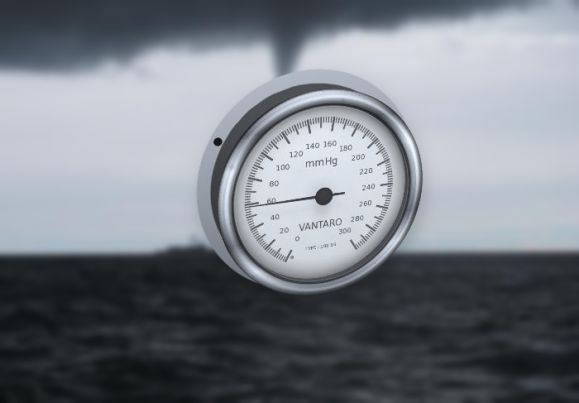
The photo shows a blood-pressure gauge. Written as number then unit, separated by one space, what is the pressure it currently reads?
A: 60 mmHg
